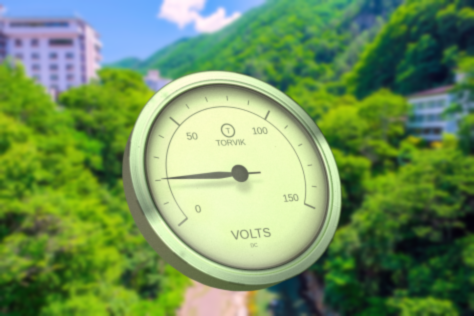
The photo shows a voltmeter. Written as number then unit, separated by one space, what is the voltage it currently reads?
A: 20 V
